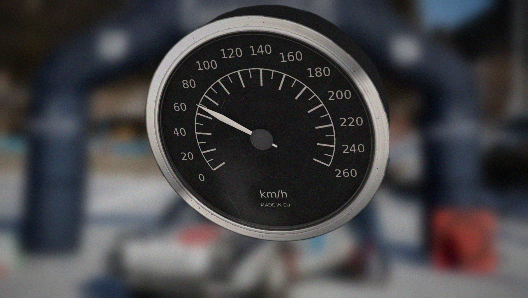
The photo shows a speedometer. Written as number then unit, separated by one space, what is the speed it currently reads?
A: 70 km/h
